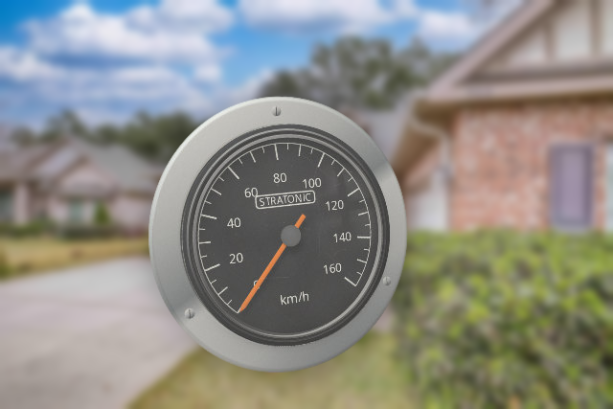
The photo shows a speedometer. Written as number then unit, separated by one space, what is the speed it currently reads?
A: 0 km/h
